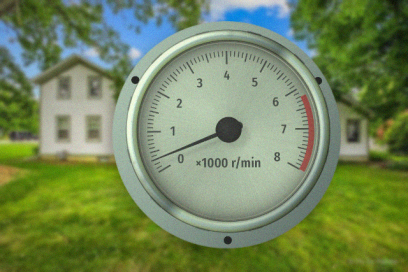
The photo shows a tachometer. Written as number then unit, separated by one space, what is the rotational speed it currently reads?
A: 300 rpm
